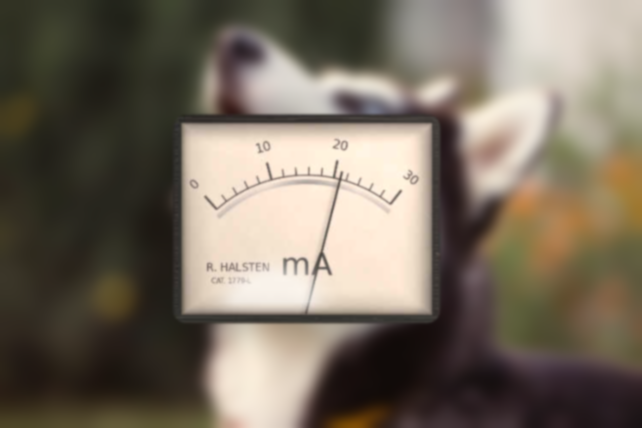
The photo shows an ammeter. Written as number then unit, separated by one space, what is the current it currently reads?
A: 21 mA
